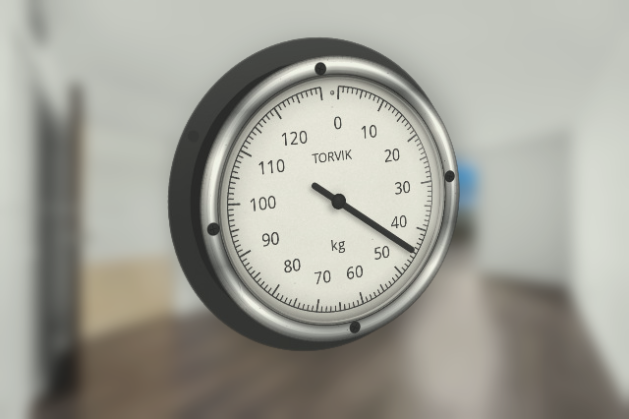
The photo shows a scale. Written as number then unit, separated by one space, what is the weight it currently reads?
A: 45 kg
